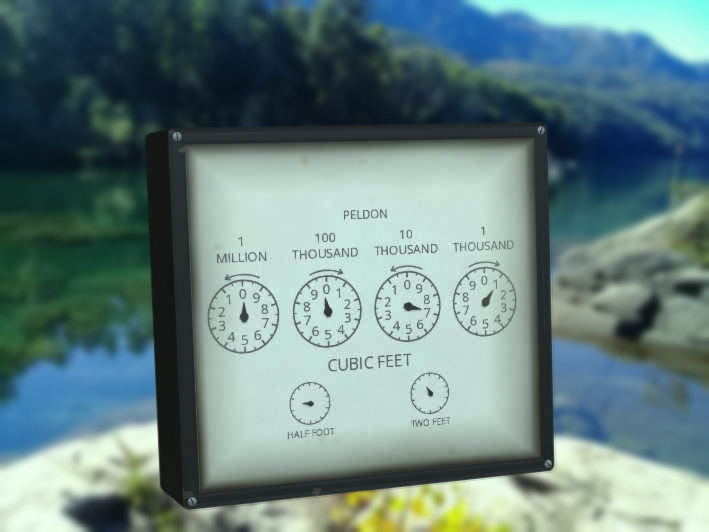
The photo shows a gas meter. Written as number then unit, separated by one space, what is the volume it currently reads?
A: 997100 ft³
